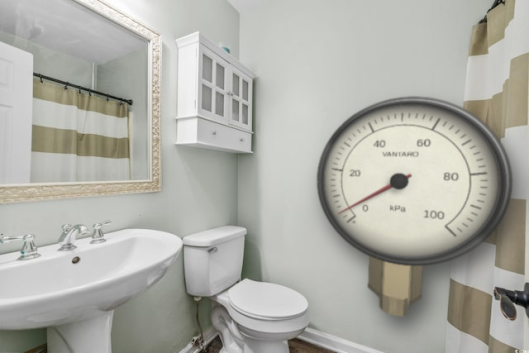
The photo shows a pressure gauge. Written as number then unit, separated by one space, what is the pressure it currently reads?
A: 4 kPa
